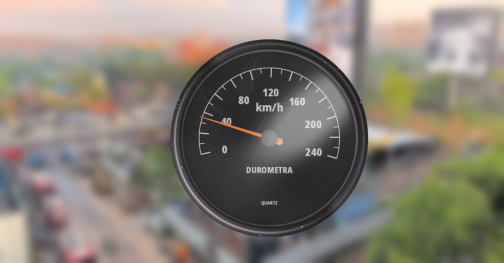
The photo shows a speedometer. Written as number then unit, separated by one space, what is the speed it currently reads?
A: 35 km/h
